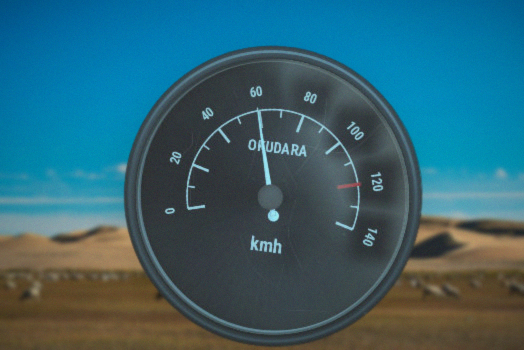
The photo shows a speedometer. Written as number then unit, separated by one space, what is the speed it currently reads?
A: 60 km/h
